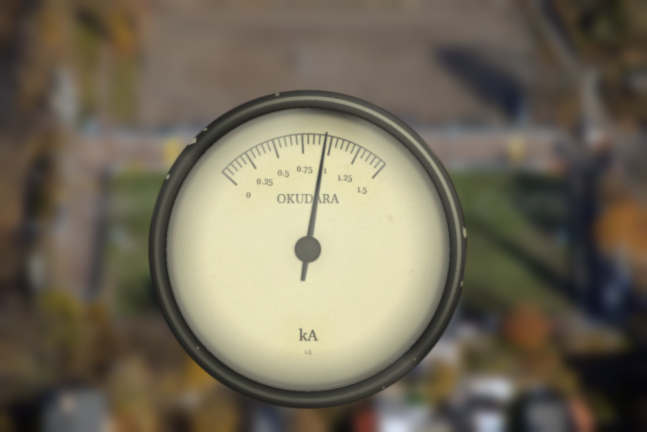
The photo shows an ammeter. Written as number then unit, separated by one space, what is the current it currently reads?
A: 0.95 kA
